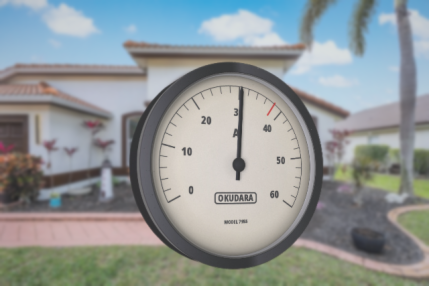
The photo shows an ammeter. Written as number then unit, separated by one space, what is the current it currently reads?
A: 30 A
